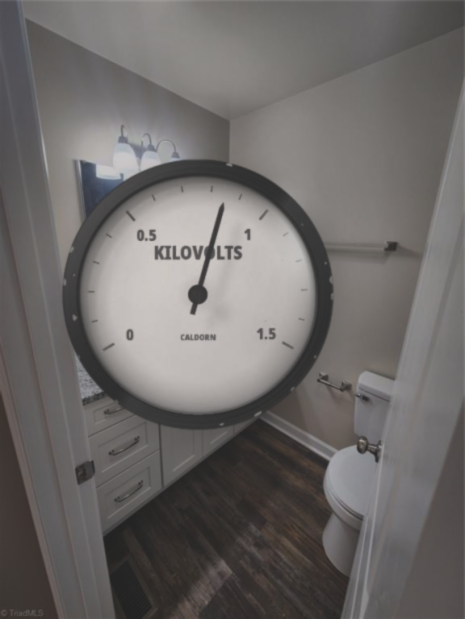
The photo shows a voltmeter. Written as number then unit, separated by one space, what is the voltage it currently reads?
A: 0.85 kV
